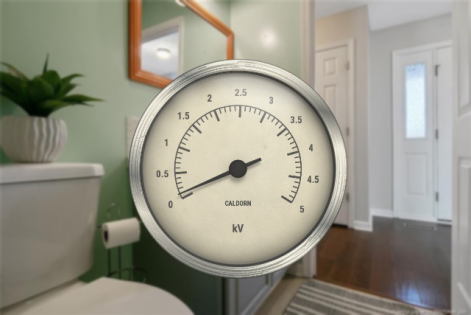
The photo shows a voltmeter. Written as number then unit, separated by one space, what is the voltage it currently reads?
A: 0.1 kV
